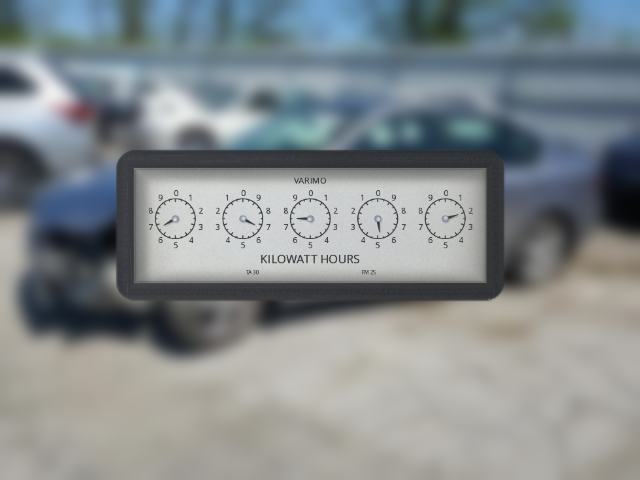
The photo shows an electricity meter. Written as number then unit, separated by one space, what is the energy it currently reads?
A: 66752 kWh
